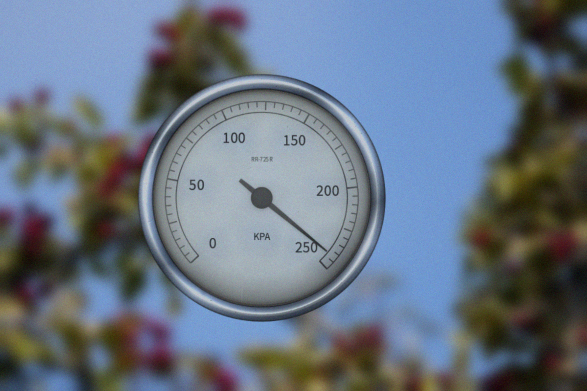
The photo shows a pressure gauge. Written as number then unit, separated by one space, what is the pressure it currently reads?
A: 242.5 kPa
